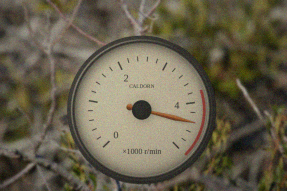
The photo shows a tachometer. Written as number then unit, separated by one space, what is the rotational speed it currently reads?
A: 4400 rpm
